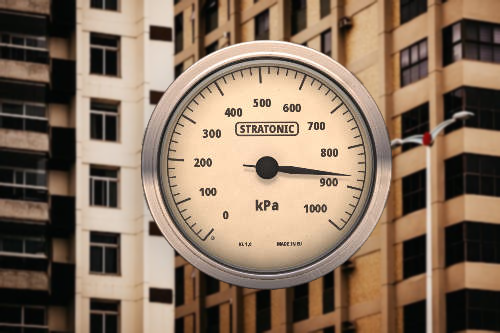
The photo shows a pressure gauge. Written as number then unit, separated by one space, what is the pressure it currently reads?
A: 870 kPa
